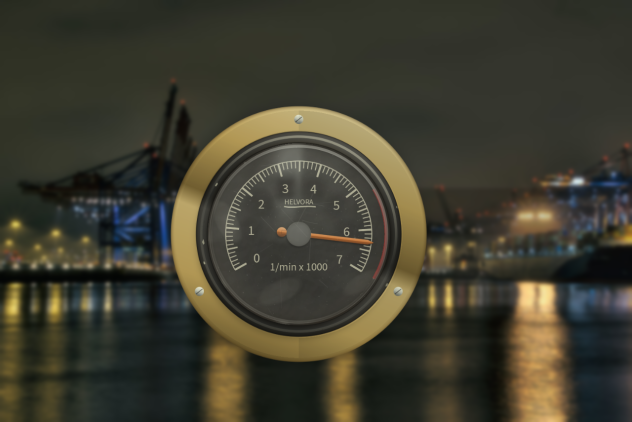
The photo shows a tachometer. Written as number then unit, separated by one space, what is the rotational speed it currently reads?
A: 6300 rpm
